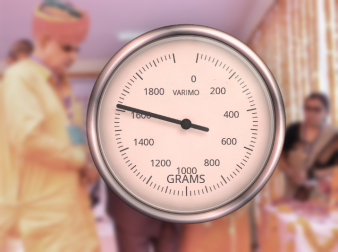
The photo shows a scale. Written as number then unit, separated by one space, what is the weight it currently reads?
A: 1620 g
